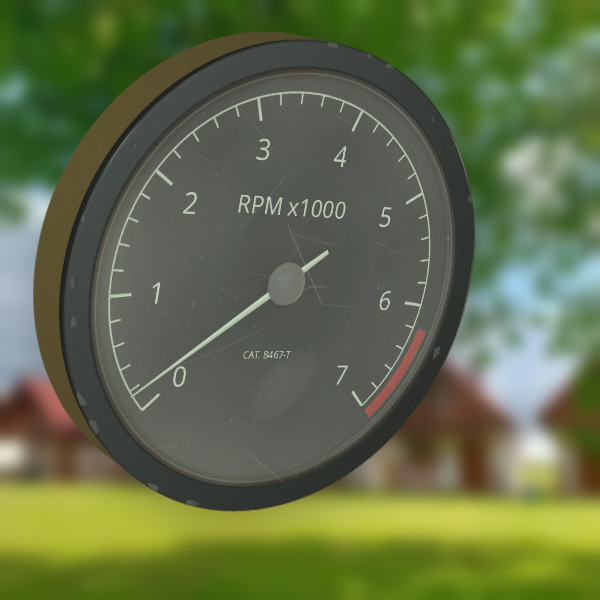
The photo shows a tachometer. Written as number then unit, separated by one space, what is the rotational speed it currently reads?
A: 200 rpm
